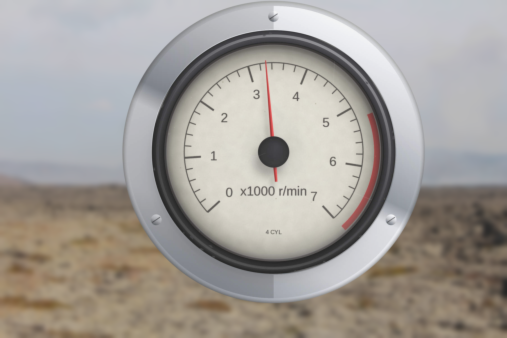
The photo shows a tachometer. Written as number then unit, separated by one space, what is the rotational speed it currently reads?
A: 3300 rpm
